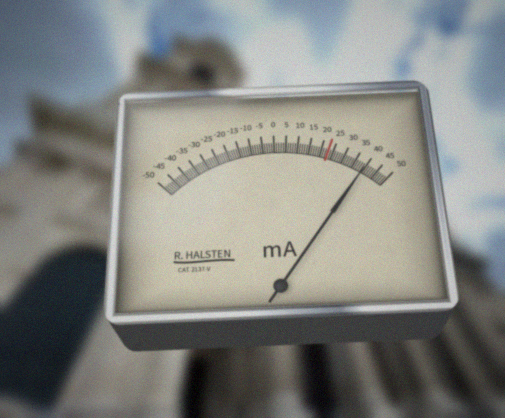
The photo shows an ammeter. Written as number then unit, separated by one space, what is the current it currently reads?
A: 40 mA
